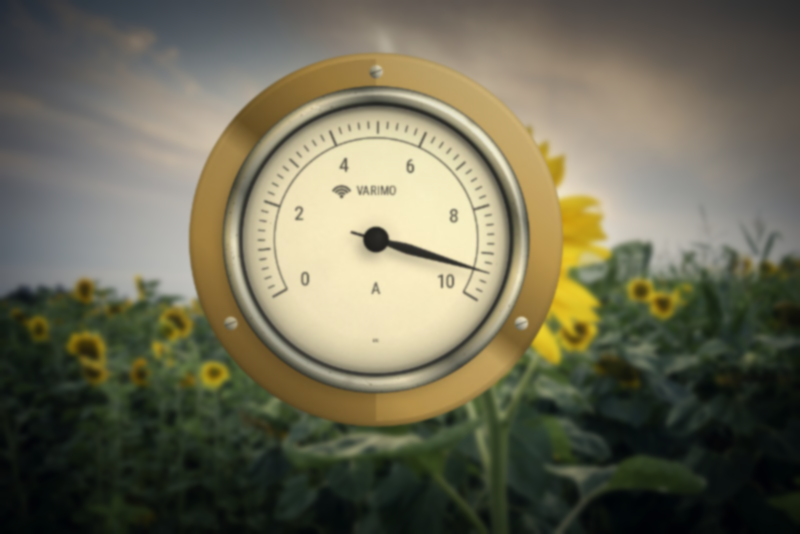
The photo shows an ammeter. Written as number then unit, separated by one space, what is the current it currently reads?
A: 9.4 A
